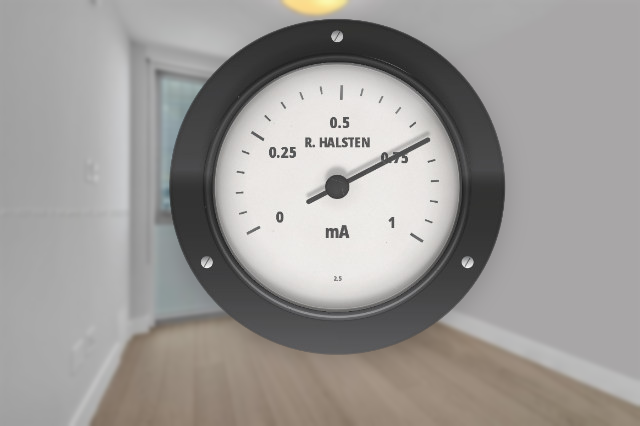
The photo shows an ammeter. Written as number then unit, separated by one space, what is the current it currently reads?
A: 0.75 mA
